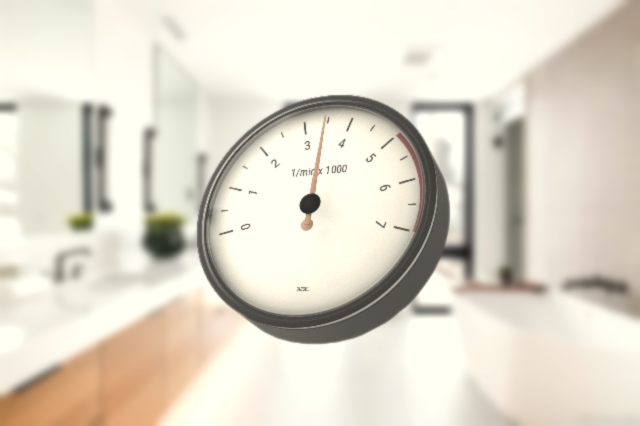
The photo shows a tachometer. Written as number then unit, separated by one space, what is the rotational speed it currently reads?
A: 3500 rpm
